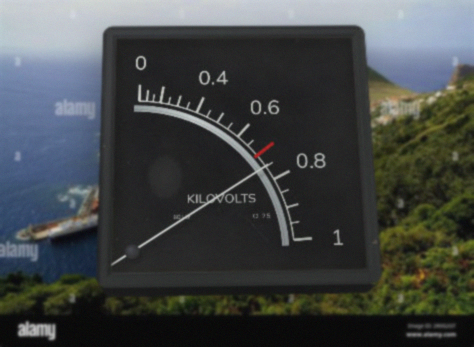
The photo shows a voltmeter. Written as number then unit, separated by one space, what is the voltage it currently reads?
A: 0.75 kV
